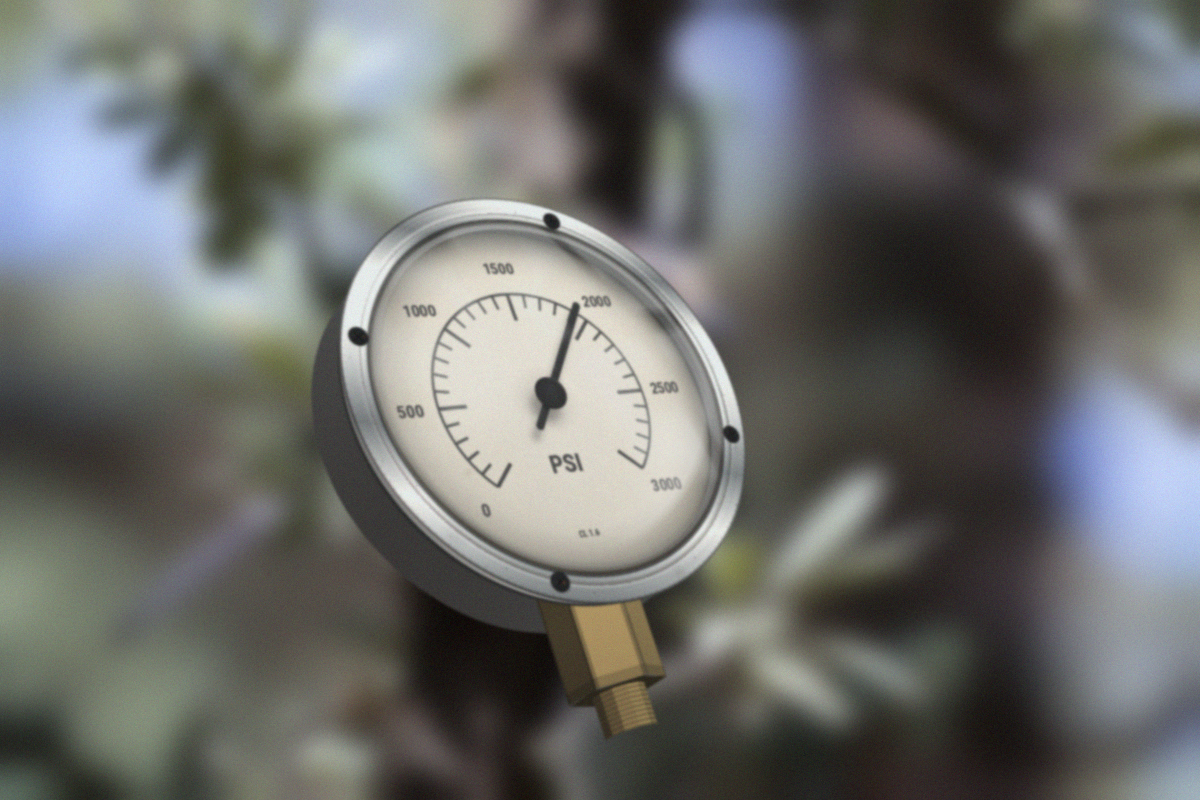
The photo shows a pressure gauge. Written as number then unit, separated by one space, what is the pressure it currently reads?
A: 1900 psi
